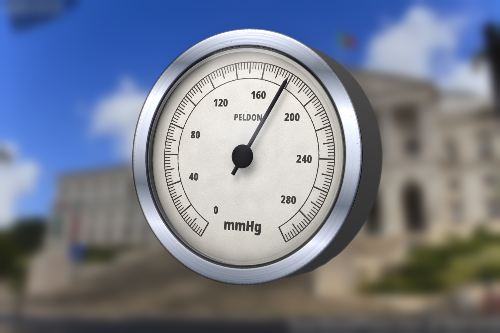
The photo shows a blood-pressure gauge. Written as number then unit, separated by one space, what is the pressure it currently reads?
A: 180 mmHg
